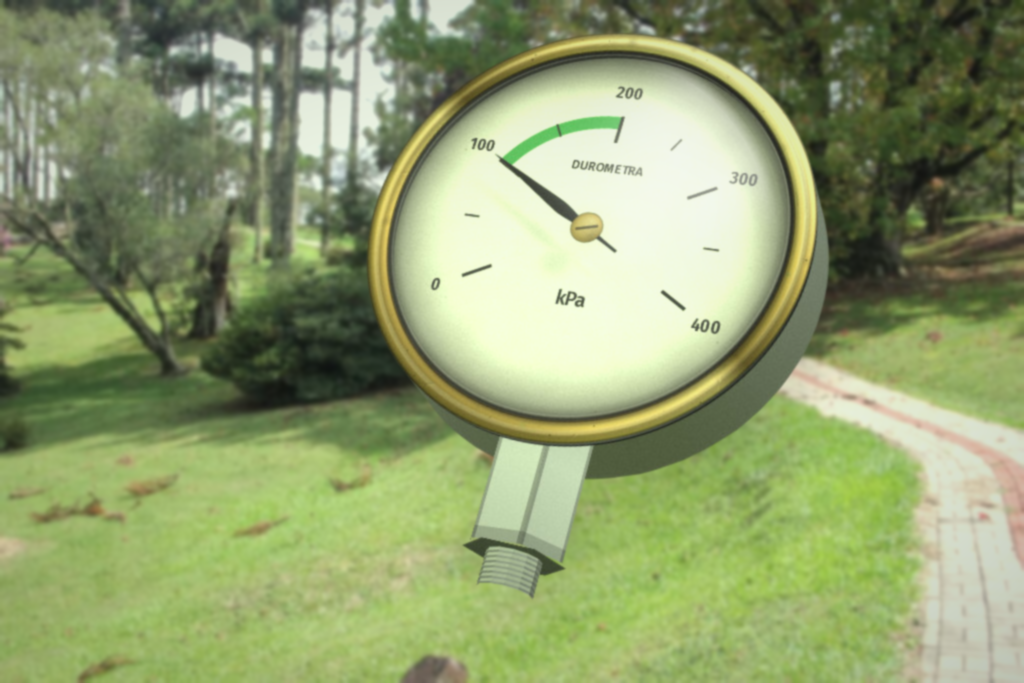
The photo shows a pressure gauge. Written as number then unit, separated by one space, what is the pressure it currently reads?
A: 100 kPa
